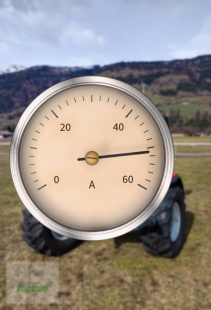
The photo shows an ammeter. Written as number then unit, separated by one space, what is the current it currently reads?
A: 51 A
